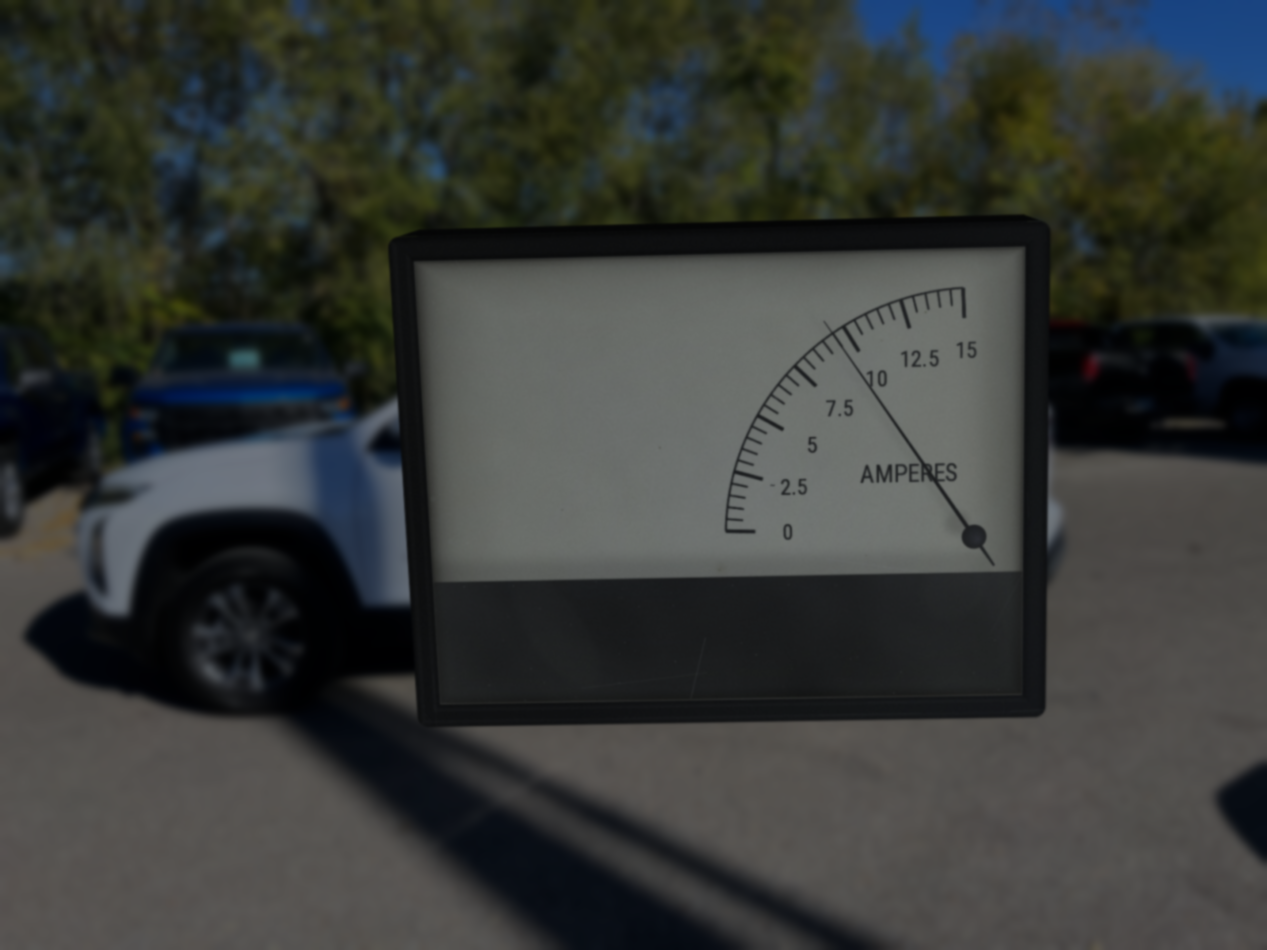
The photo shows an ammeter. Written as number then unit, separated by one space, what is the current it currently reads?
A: 9.5 A
